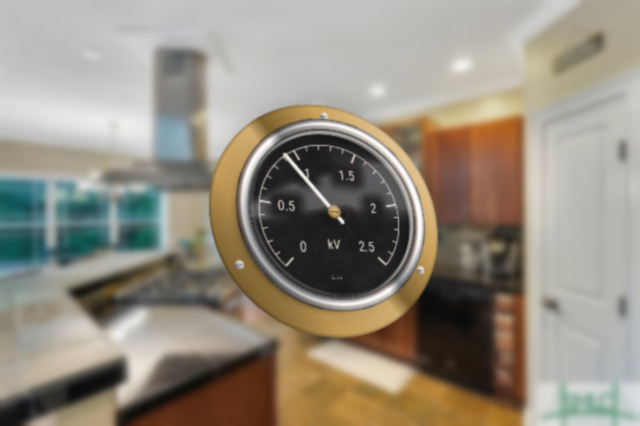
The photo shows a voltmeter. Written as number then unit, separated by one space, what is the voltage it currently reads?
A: 0.9 kV
